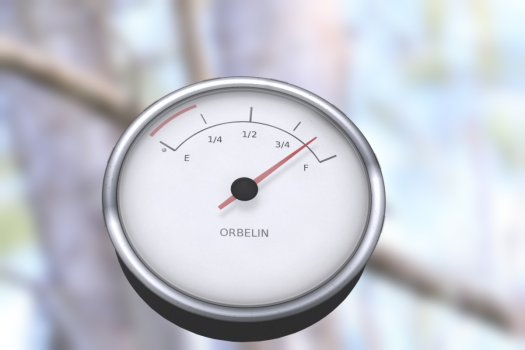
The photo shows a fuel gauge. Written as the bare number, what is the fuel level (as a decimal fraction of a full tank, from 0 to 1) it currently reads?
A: 0.875
